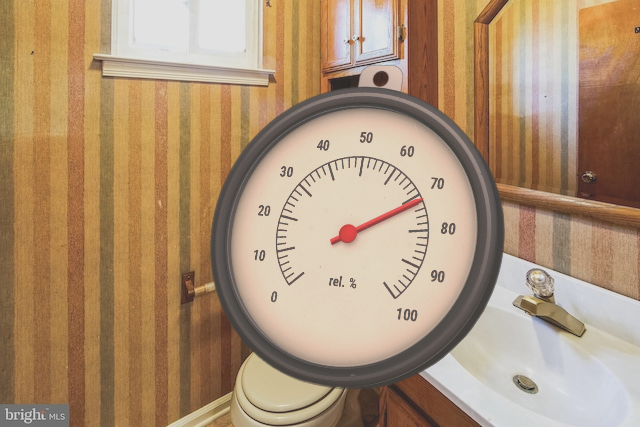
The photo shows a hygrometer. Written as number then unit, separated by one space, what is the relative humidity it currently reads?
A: 72 %
